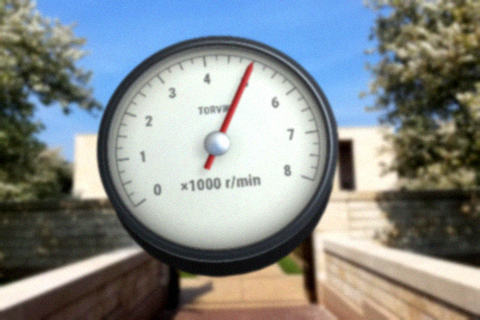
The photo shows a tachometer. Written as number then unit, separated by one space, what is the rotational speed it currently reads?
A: 5000 rpm
